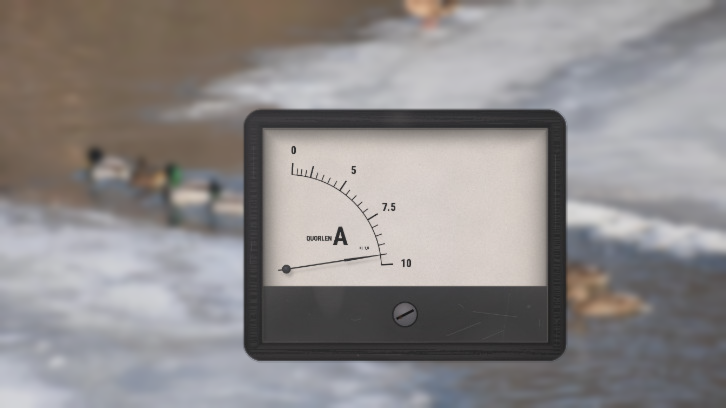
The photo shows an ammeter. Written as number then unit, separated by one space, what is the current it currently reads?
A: 9.5 A
